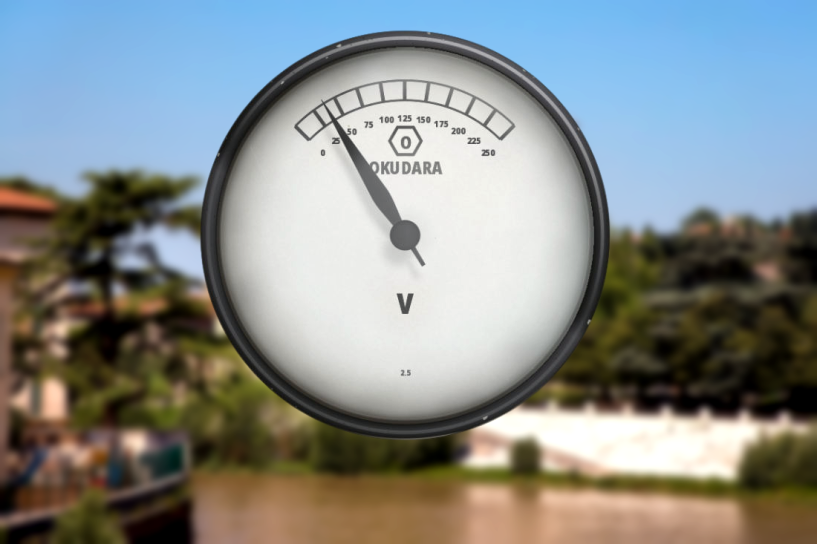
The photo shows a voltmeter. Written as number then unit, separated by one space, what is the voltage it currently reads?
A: 37.5 V
